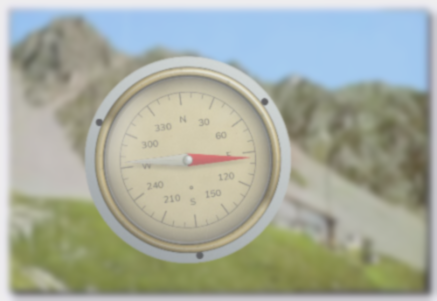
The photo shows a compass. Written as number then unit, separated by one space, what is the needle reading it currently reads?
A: 95 °
